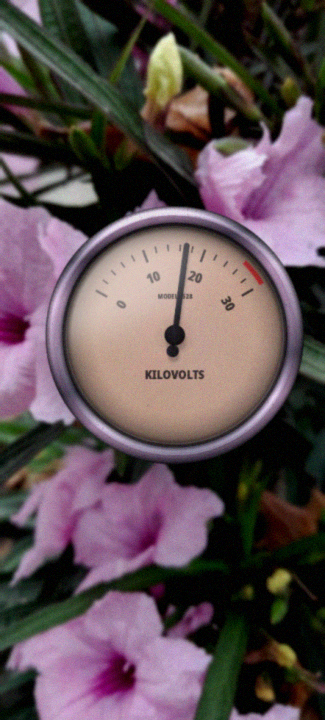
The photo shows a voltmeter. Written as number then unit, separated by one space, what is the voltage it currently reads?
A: 17 kV
